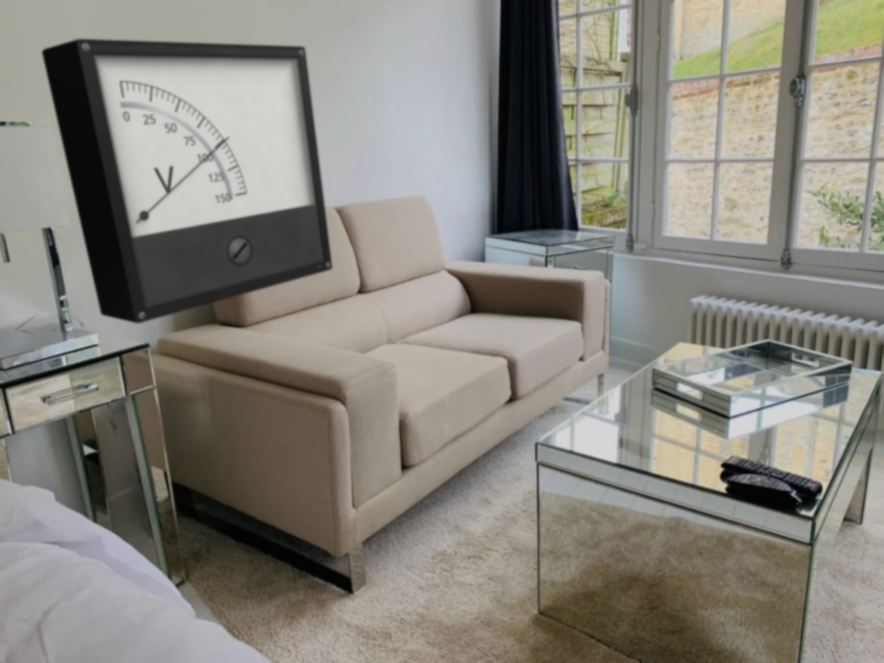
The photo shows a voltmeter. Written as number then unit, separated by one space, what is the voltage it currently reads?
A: 100 V
